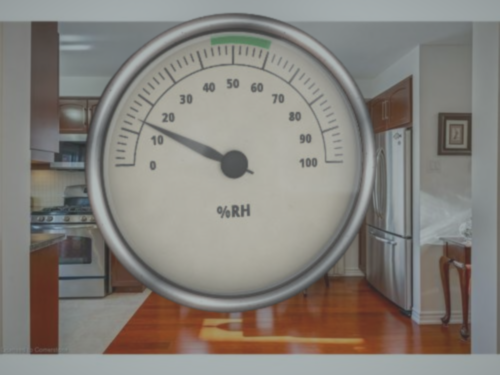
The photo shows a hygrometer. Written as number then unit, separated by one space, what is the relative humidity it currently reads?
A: 14 %
